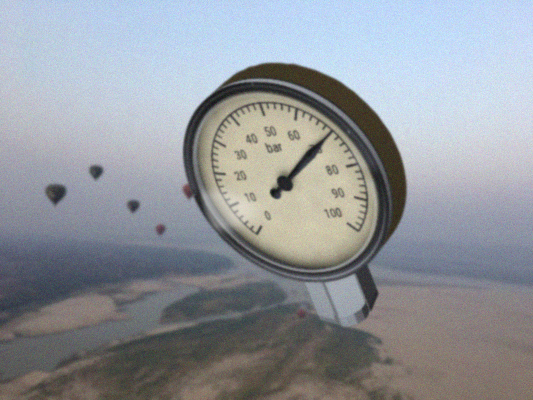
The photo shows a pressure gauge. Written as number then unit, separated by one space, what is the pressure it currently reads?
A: 70 bar
